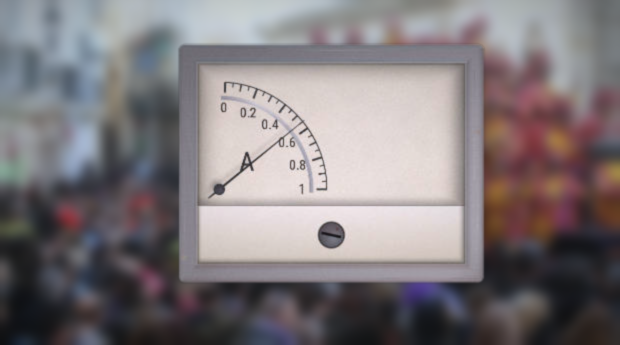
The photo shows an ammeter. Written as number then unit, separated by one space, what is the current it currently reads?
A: 0.55 A
